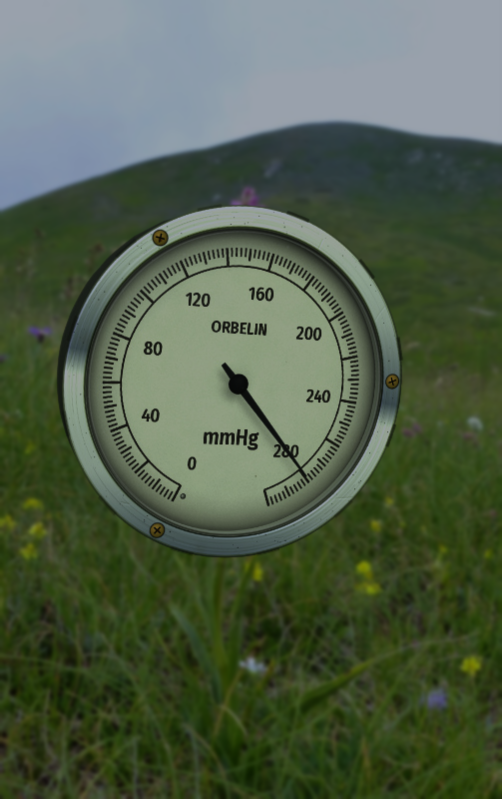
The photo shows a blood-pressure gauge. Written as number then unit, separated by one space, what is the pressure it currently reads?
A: 280 mmHg
